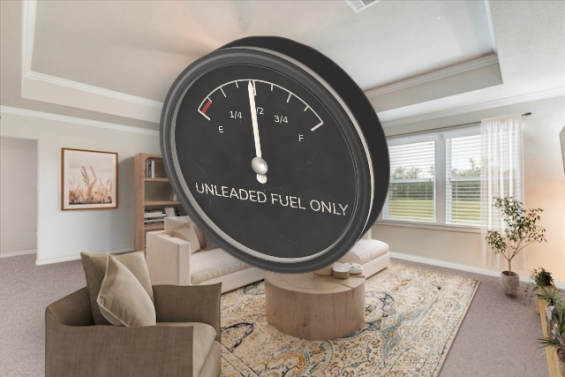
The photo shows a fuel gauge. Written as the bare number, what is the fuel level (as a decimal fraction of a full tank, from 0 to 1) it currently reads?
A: 0.5
